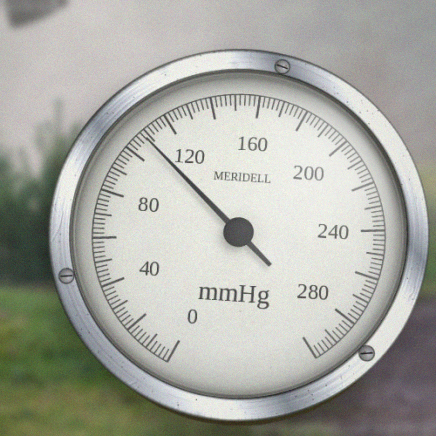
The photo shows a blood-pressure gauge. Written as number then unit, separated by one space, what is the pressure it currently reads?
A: 108 mmHg
